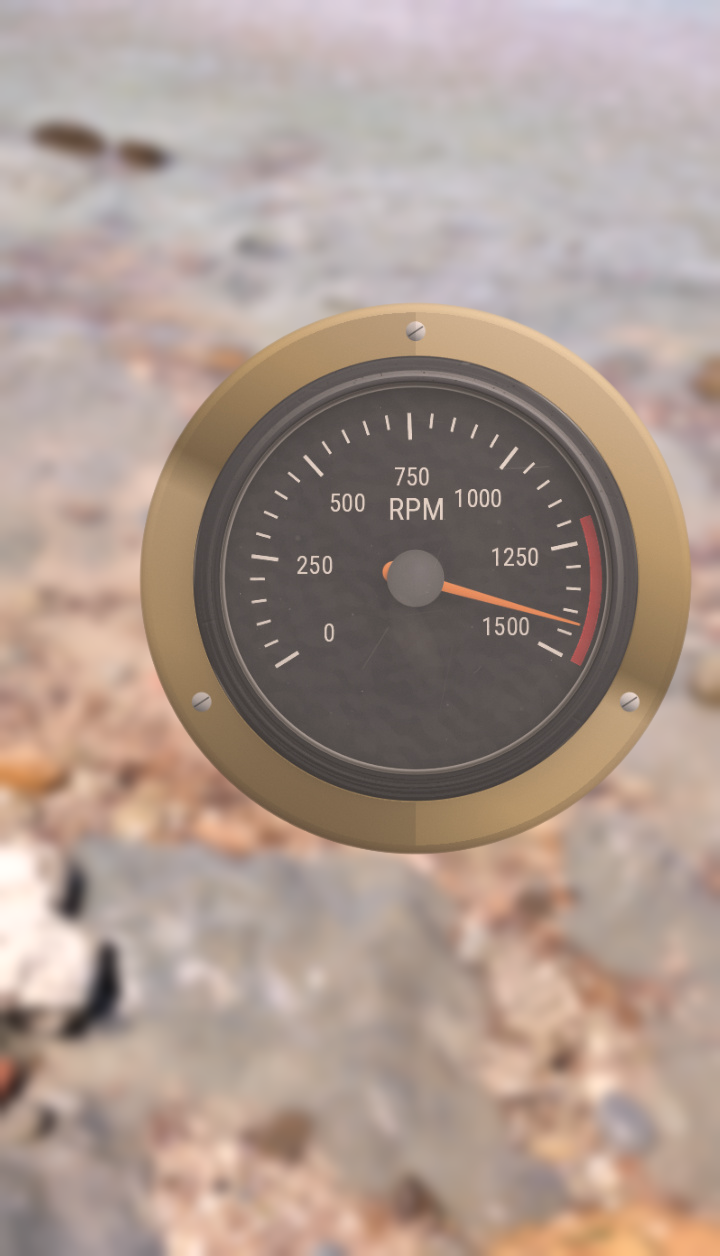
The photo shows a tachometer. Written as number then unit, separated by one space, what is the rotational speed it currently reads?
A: 1425 rpm
